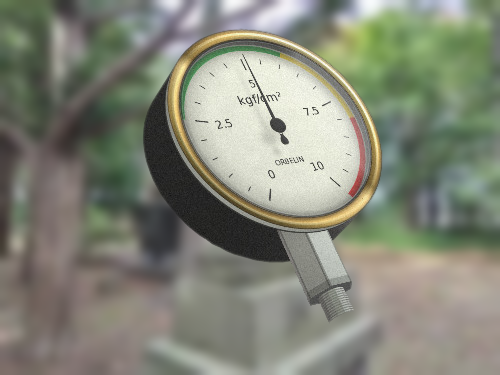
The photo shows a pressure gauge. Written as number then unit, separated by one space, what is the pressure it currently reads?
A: 5 kg/cm²
